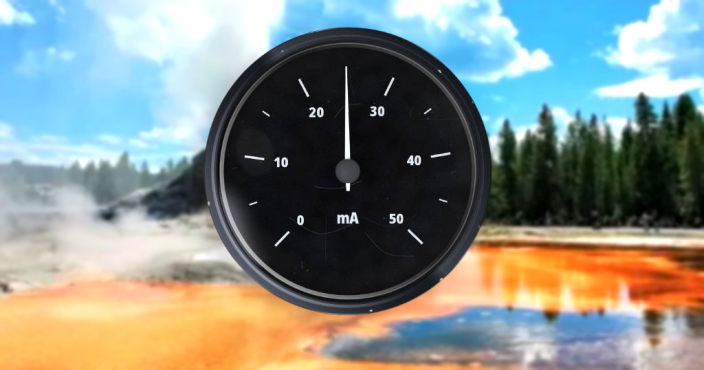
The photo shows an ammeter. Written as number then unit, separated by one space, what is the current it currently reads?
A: 25 mA
